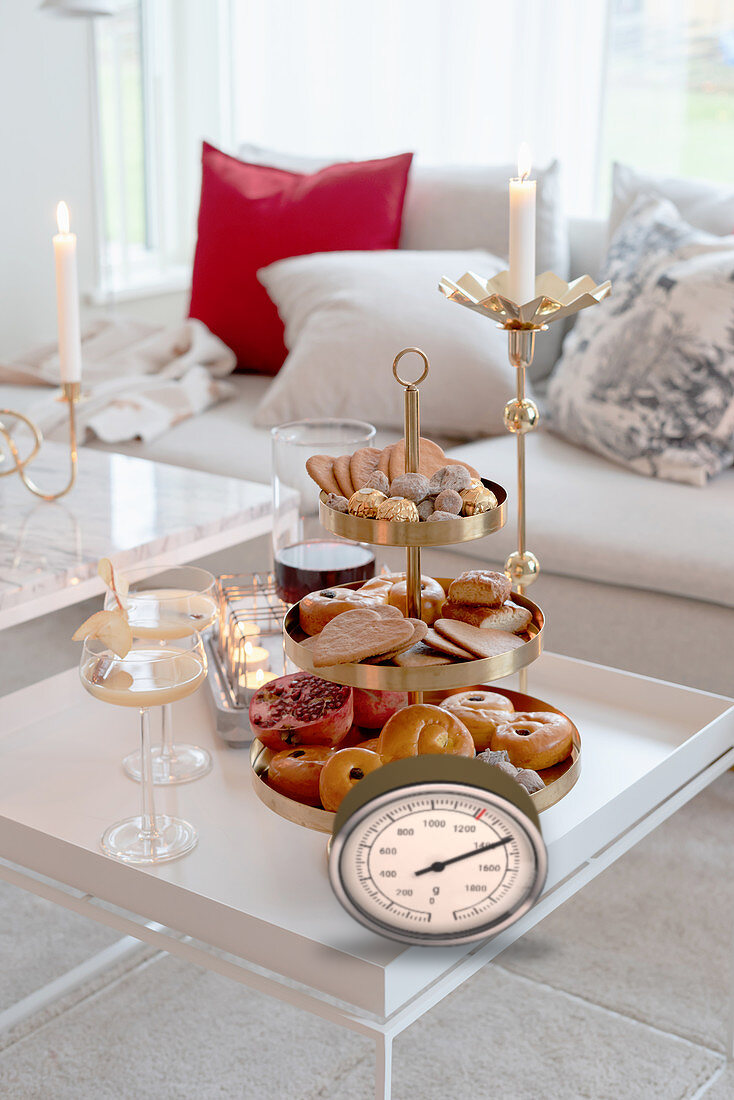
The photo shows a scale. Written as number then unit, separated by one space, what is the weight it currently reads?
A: 1400 g
